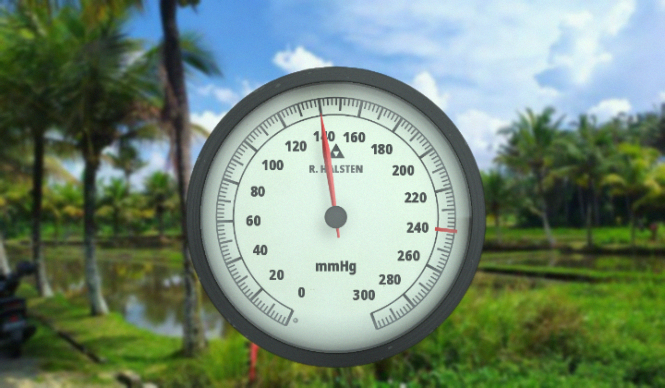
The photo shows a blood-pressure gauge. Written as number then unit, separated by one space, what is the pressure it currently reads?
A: 140 mmHg
